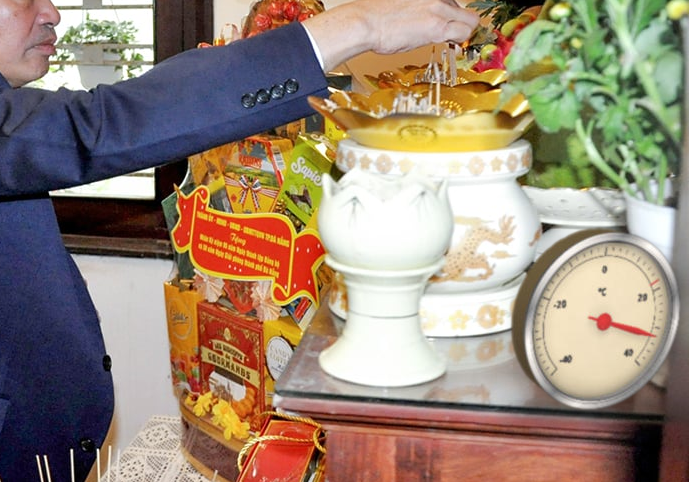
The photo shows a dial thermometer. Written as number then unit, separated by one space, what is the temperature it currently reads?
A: 32 °C
